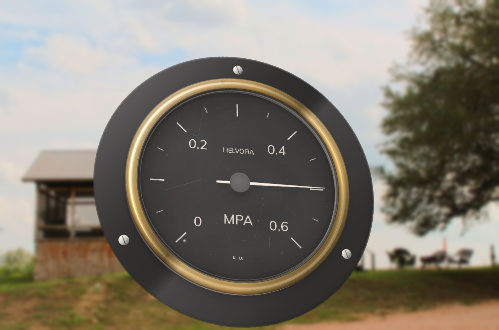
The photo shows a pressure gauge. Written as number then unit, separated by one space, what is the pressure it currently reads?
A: 0.5 MPa
